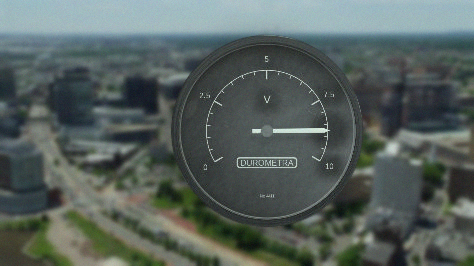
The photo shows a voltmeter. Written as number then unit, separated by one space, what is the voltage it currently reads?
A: 8.75 V
